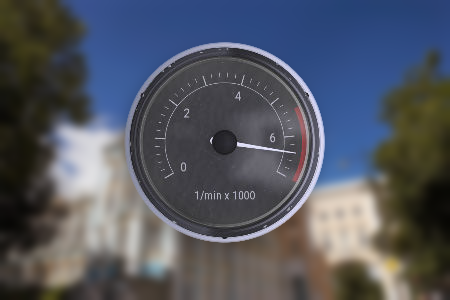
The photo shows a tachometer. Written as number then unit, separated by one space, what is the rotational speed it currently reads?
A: 6400 rpm
